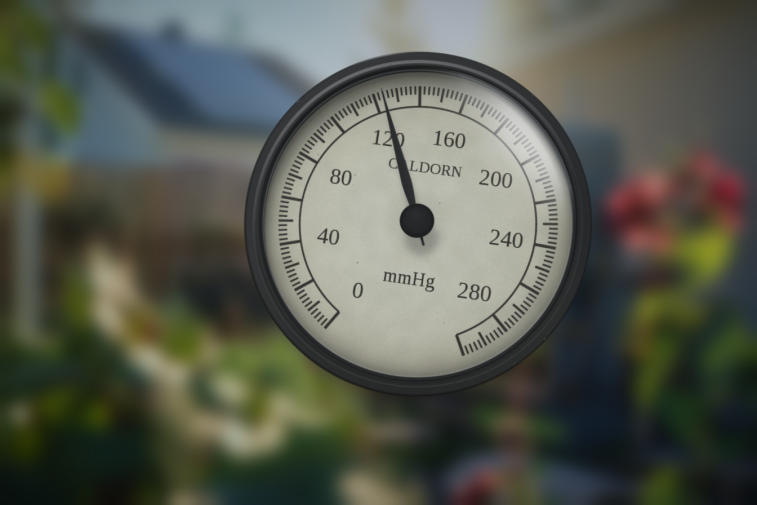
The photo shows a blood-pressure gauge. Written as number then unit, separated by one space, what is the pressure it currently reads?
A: 124 mmHg
